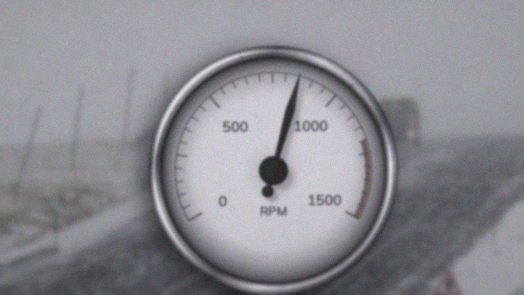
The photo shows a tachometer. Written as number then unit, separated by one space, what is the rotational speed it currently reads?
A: 850 rpm
